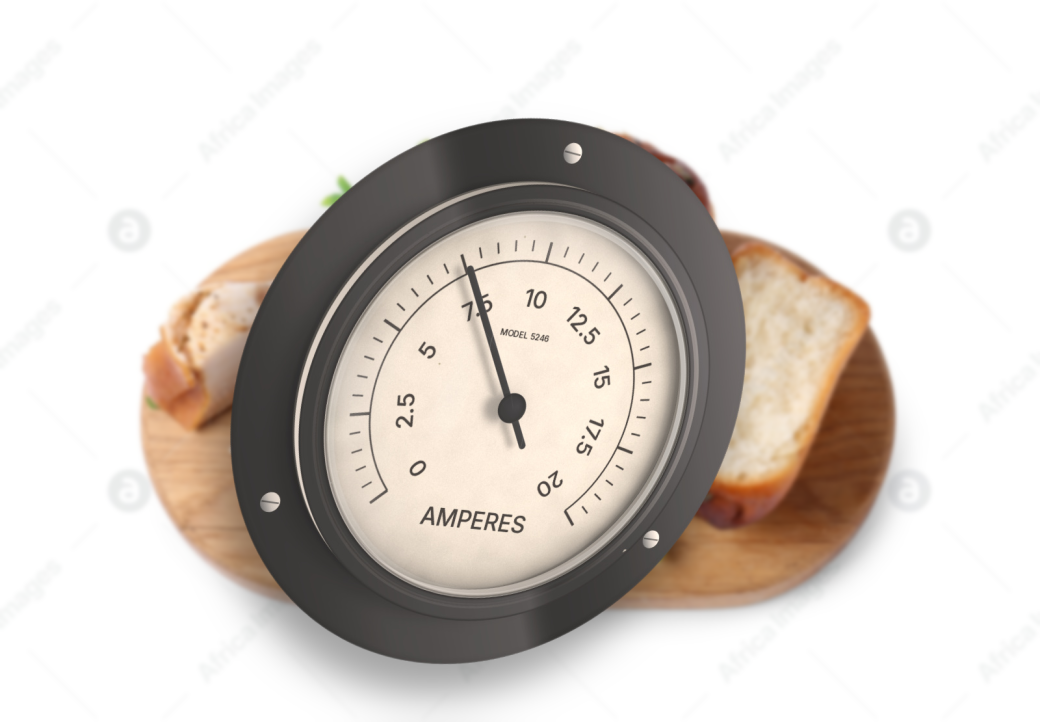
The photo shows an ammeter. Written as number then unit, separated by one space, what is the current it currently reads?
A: 7.5 A
